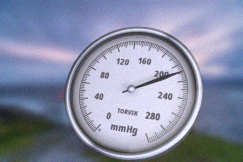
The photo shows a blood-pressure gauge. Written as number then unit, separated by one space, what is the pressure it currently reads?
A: 210 mmHg
